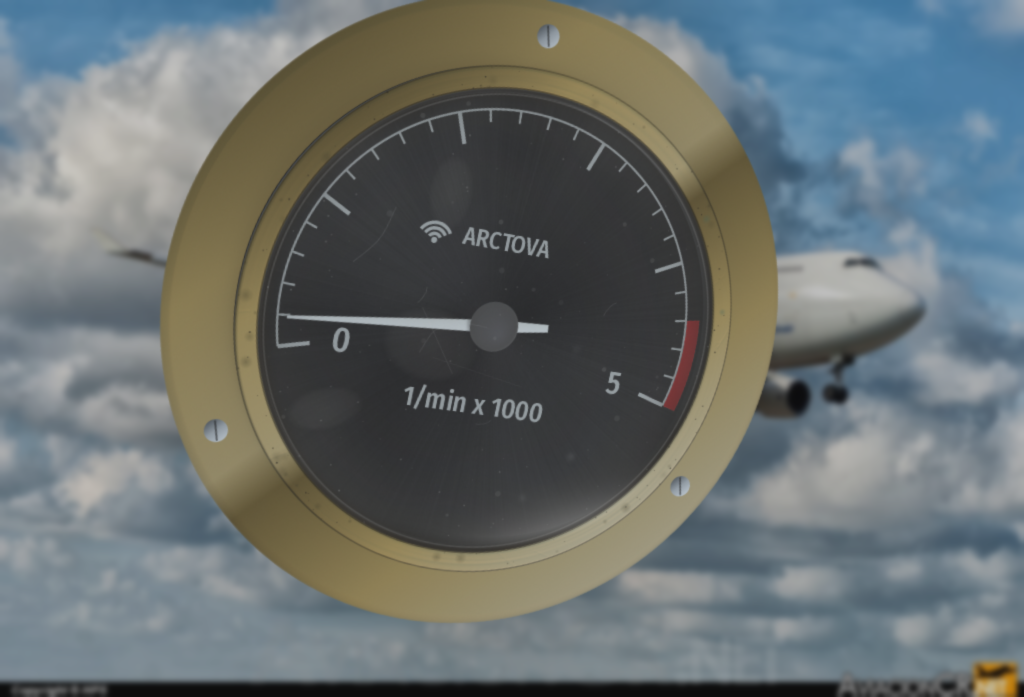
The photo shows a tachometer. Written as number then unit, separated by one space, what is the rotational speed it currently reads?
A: 200 rpm
